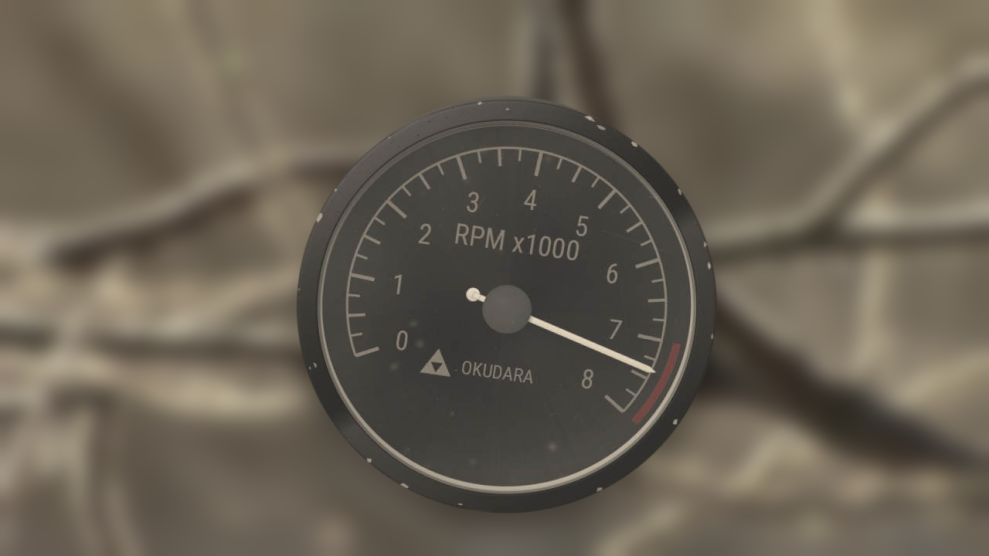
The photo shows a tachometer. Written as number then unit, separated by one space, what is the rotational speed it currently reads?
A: 7375 rpm
